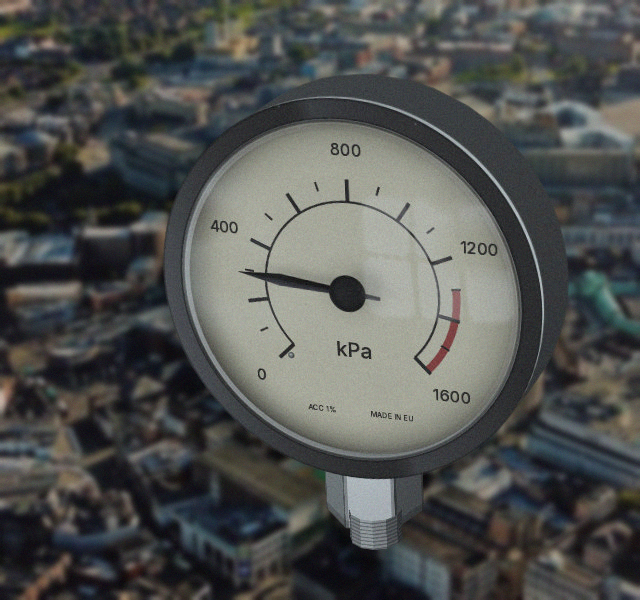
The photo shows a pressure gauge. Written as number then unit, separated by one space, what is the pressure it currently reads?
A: 300 kPa
